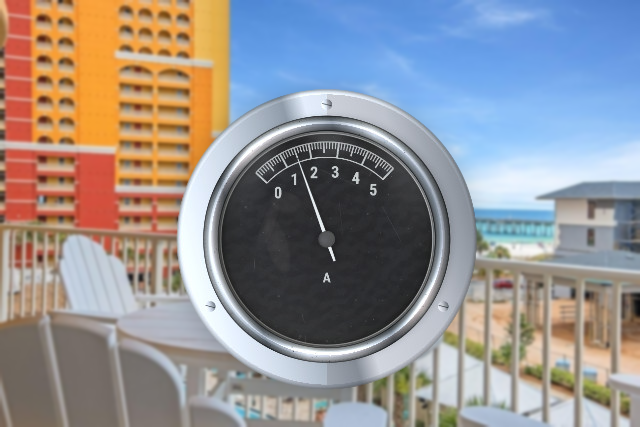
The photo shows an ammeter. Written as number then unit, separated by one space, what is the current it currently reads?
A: 1.5 A
